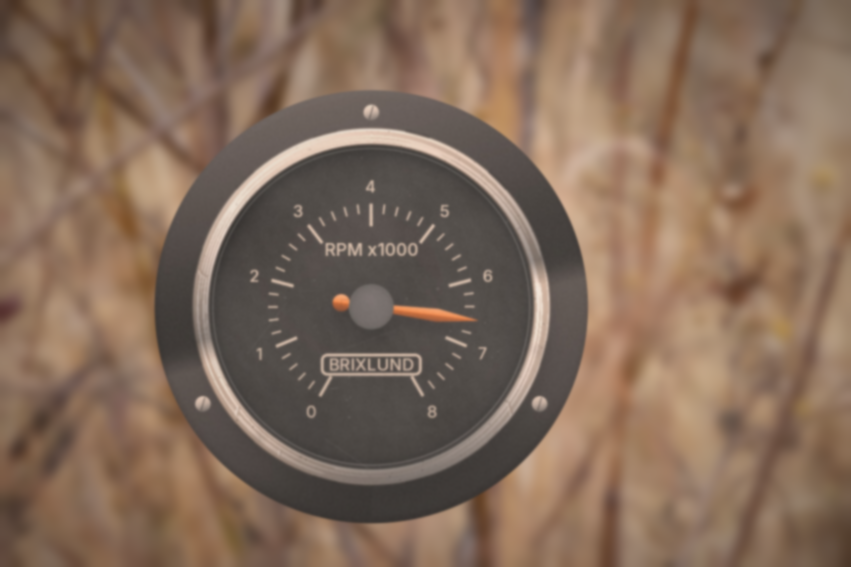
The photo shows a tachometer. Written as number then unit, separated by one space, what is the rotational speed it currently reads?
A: 6600 rpm
